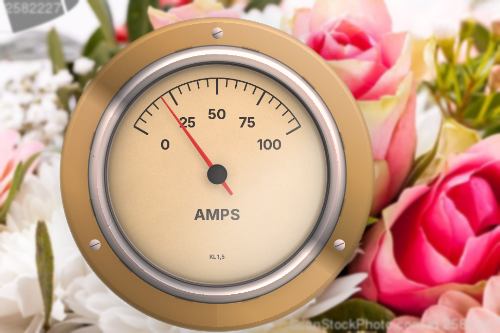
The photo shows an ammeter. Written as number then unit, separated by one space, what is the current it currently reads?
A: 20 A
